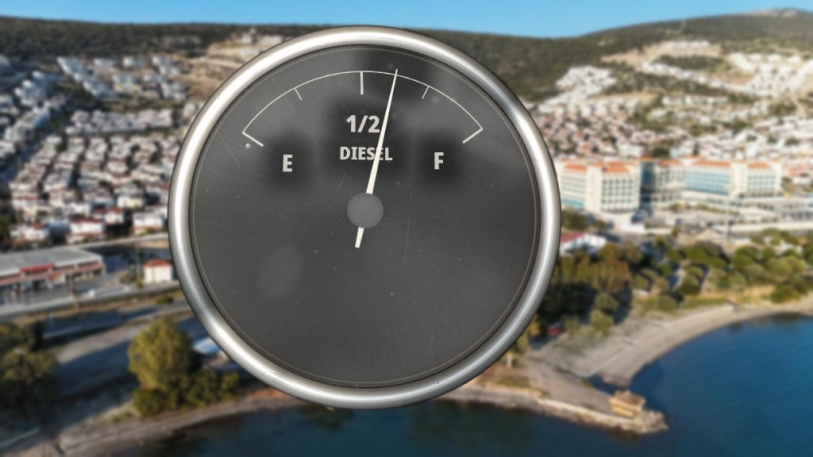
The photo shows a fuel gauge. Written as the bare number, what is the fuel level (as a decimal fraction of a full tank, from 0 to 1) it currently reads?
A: 0.625
